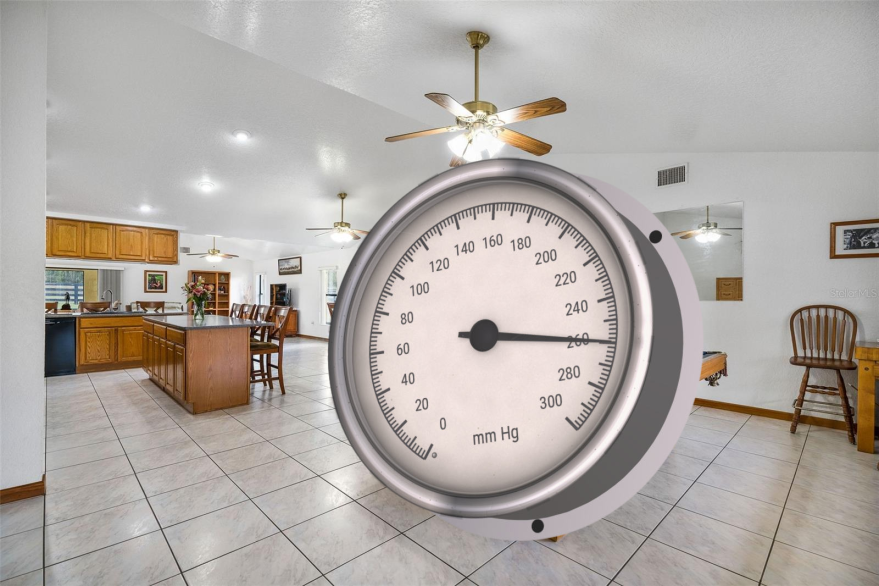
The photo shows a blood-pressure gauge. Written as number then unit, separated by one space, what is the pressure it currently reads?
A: 260 mmHg
